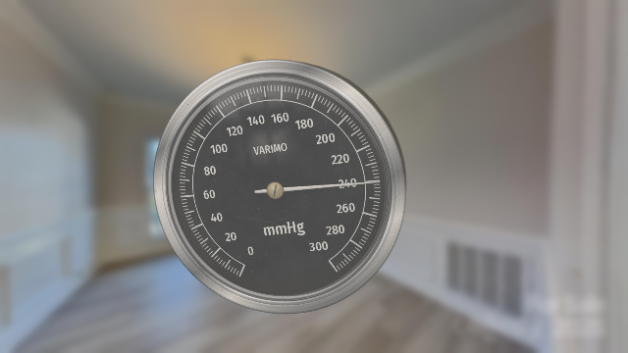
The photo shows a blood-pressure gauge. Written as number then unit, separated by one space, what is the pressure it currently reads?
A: 240 mmHg
